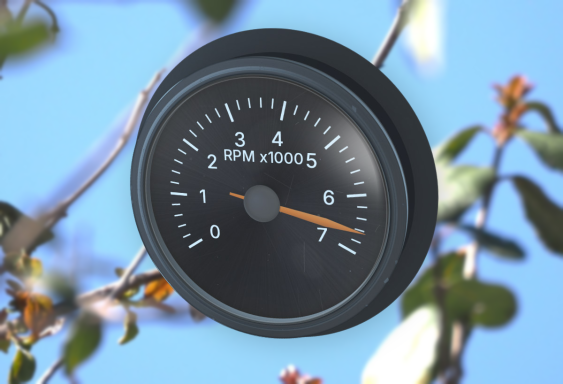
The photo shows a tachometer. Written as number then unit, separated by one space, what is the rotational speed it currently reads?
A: 6600 rpm
